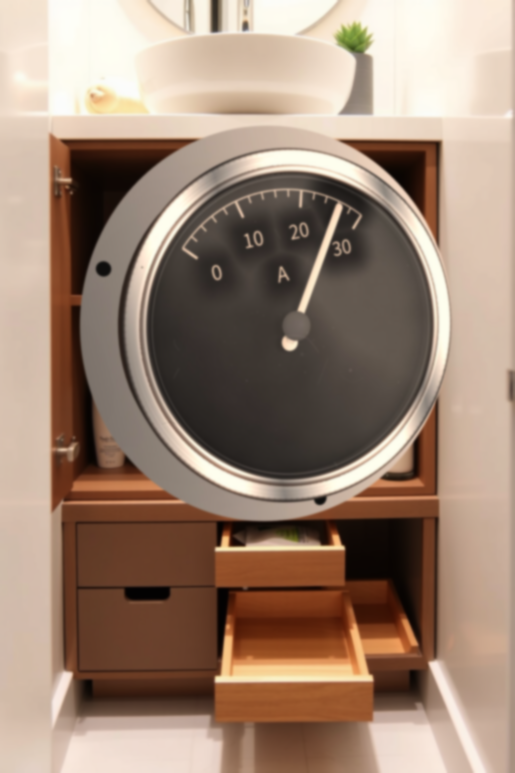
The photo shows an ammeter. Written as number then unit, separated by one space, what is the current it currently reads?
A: 26 A
